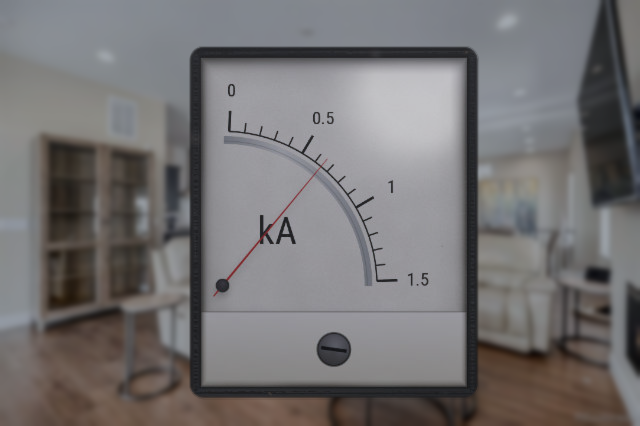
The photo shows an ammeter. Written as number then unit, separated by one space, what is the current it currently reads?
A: 0.65 kA
